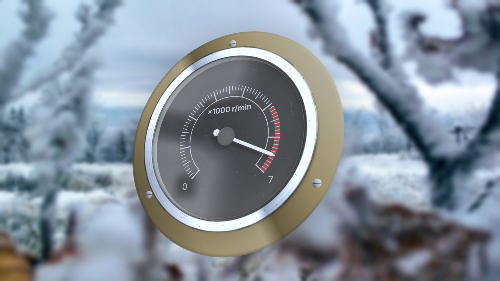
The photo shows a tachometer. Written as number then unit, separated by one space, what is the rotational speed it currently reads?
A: 6500 rpm
